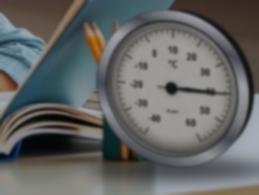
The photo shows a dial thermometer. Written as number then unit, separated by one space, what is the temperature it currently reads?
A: 40 °C
